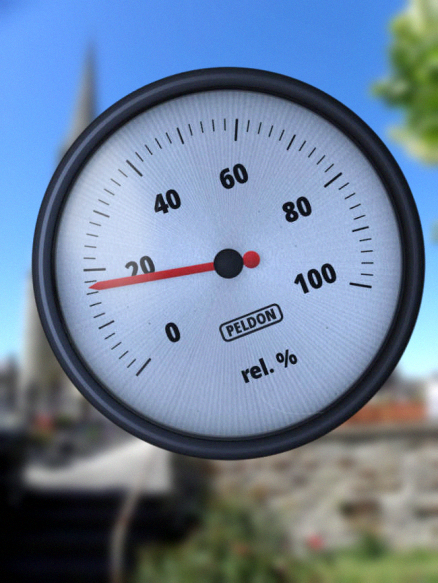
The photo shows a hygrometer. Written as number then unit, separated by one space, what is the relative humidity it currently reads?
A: 17 %
